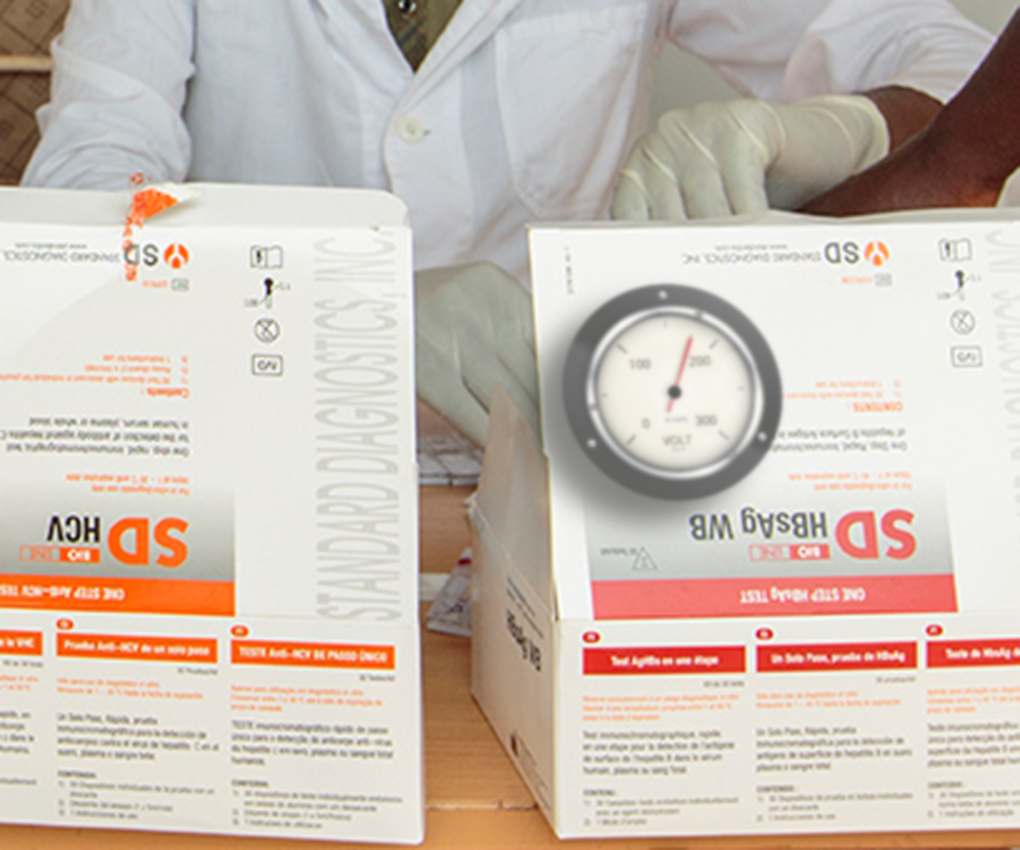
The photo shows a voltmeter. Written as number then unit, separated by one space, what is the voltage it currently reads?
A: 175 V
